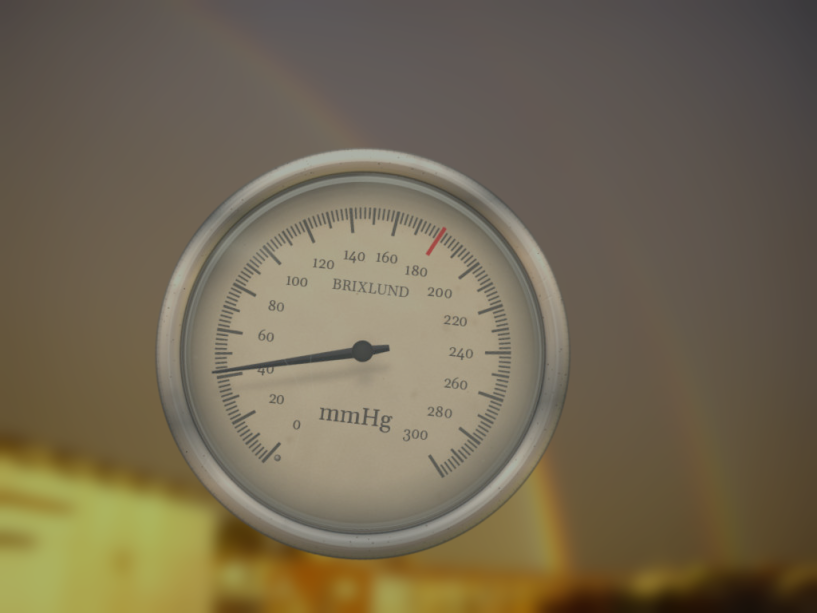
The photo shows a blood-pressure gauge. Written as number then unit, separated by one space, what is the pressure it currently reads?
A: 42 mmHg
